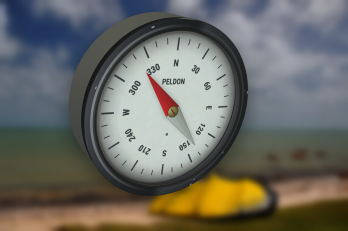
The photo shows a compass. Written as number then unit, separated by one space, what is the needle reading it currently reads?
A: 320 °
